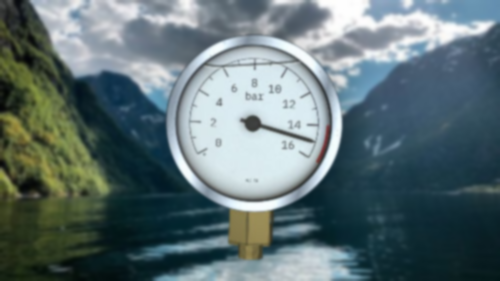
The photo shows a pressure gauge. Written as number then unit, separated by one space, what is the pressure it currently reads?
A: 15 bar
